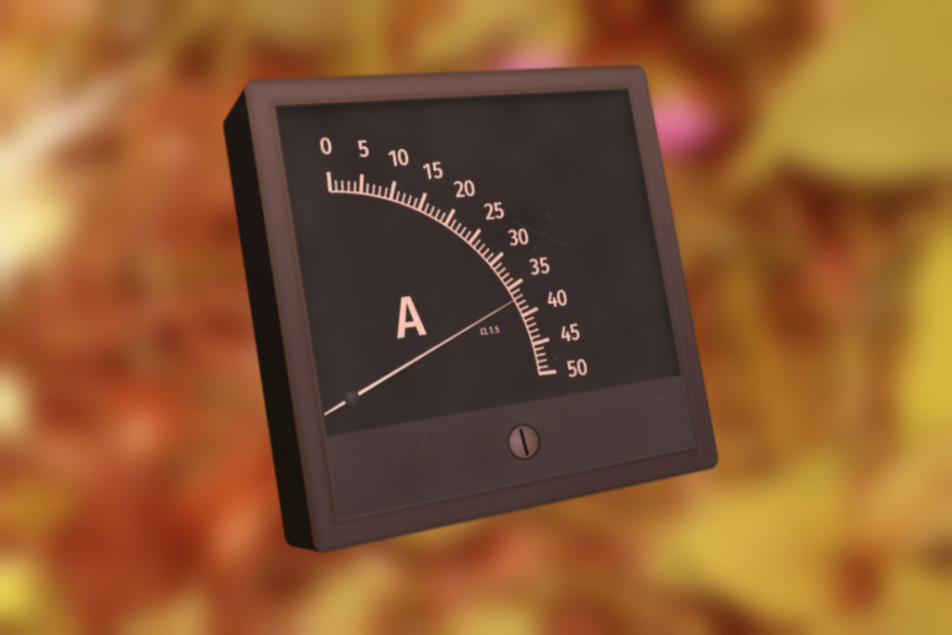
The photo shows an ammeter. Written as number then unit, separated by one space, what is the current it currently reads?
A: 37 A
